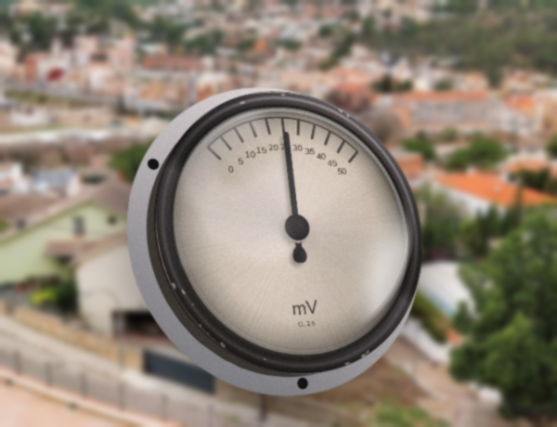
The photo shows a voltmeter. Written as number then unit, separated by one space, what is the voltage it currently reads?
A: 25 mV
